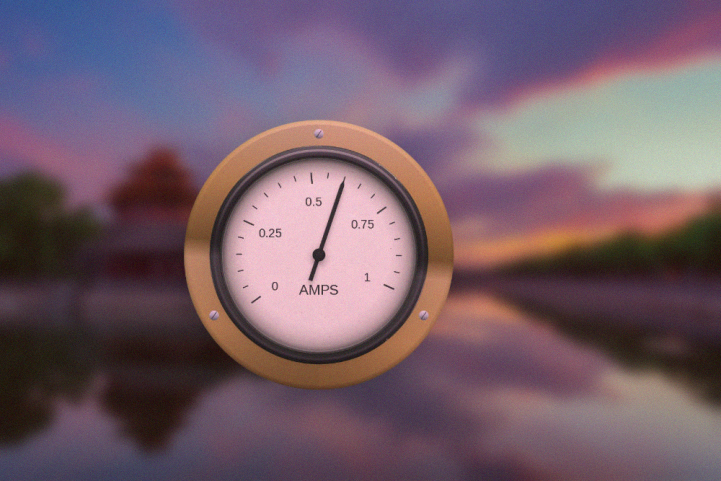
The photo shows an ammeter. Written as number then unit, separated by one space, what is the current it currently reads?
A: 0.6 A
